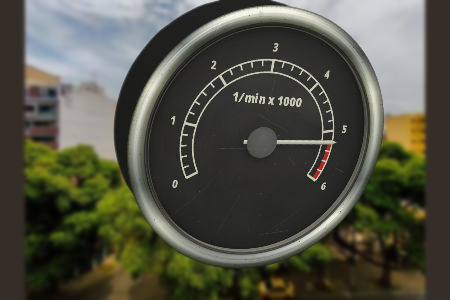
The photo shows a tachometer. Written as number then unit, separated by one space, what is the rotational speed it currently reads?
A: 5200 rpm
